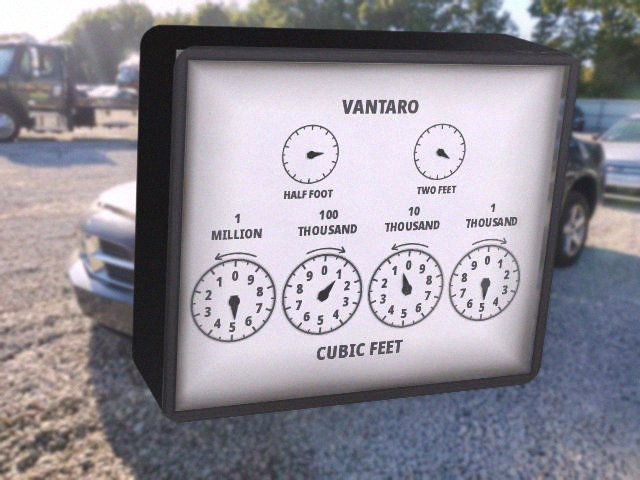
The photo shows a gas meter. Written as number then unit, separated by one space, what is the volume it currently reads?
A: 510500 ft³
